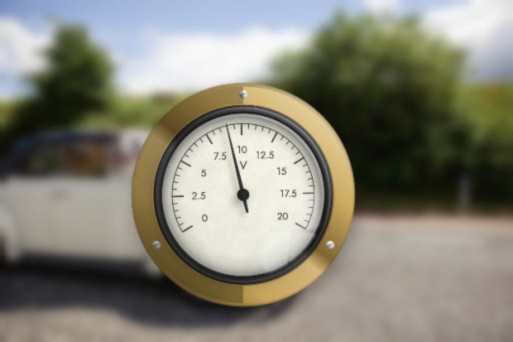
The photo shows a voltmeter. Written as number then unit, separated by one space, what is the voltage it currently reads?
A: 9 V
